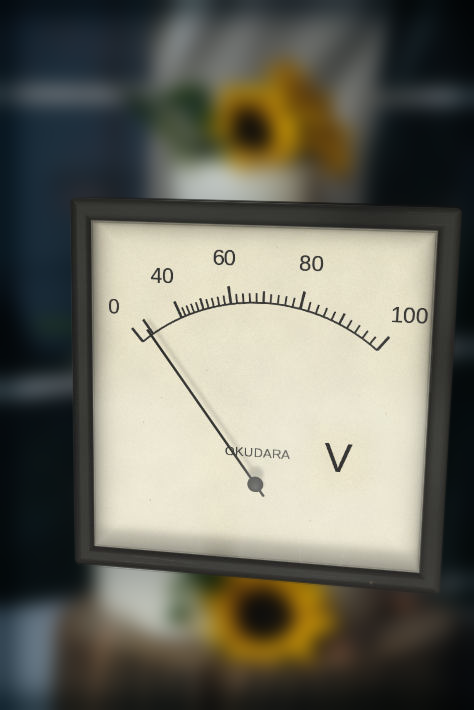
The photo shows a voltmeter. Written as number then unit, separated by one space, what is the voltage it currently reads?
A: 20 V
